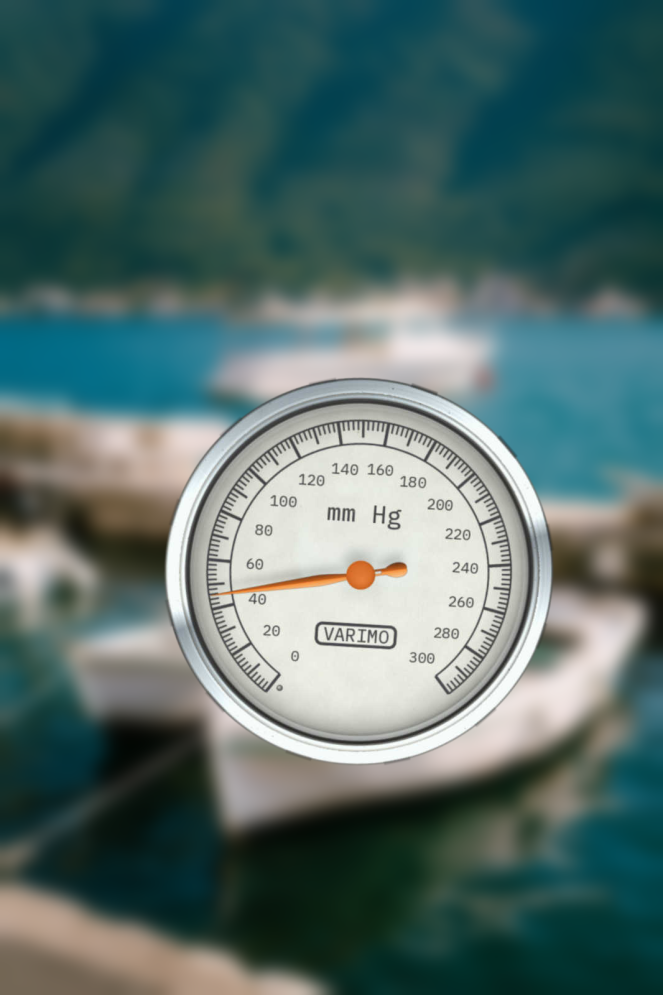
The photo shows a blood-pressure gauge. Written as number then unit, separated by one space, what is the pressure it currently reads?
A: 46 mmHg
